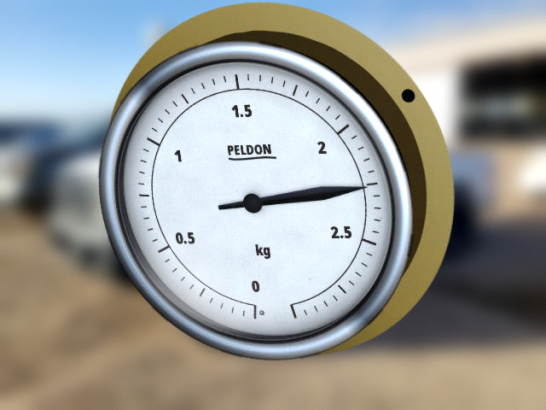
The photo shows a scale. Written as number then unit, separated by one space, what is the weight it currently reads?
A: 2.25 kg
